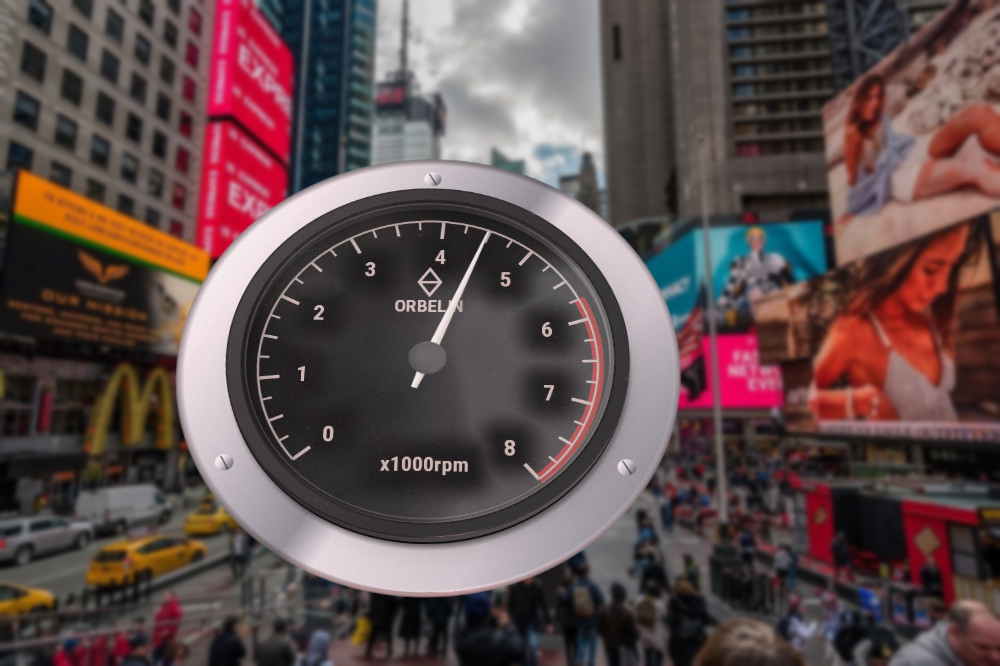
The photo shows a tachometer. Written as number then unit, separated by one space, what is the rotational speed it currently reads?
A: 4500 rpm
